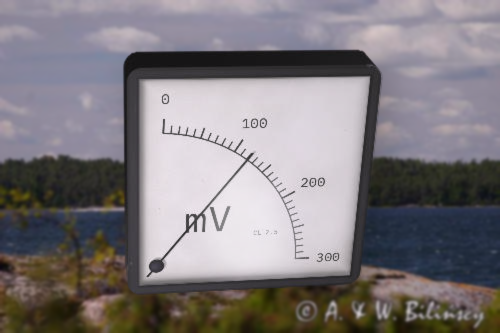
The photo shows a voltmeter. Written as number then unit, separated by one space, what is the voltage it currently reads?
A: 120 mV
